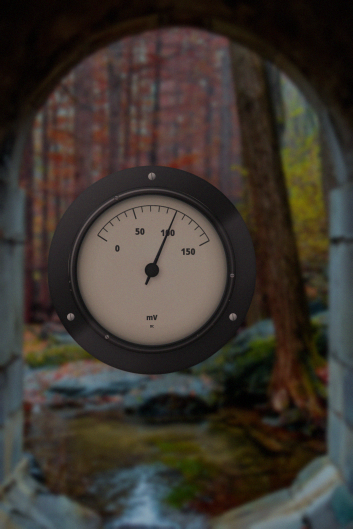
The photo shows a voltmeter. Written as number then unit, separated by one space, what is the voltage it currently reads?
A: 100 mV
